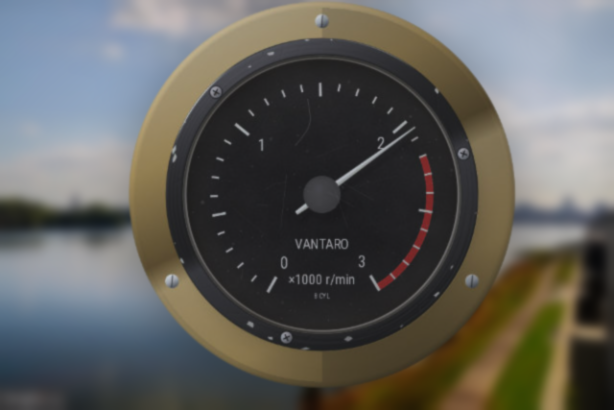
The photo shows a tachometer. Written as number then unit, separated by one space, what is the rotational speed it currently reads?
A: 2050 rpm
